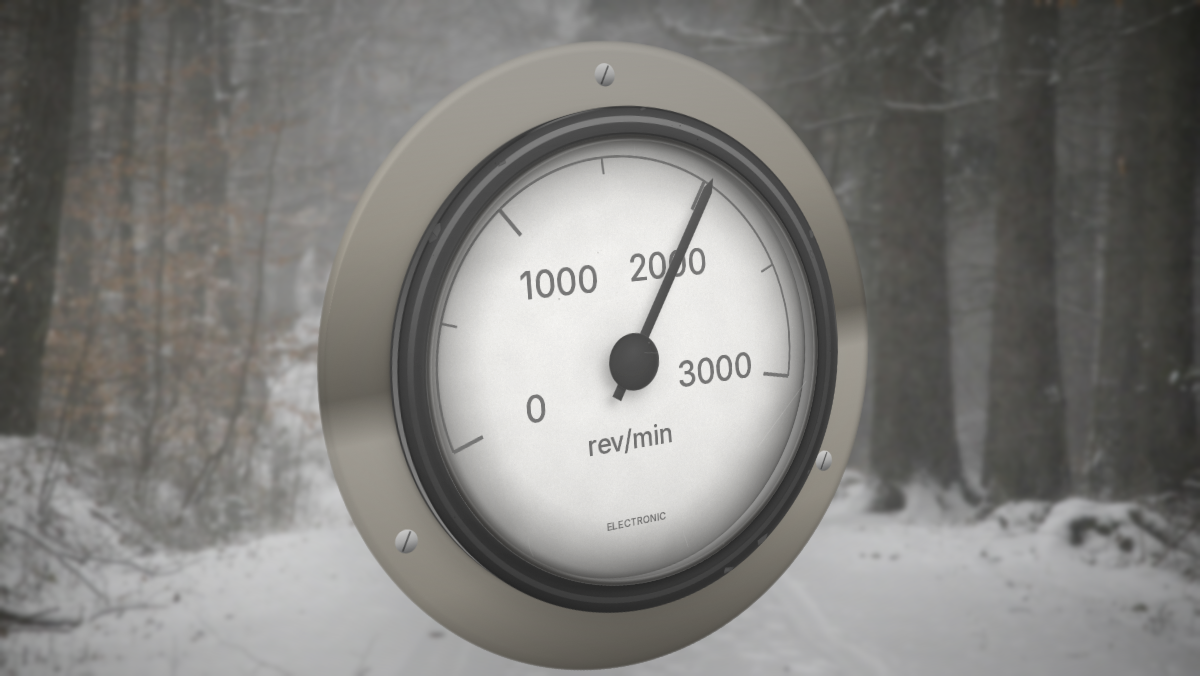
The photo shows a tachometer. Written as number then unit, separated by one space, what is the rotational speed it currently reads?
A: 2000 rpm
